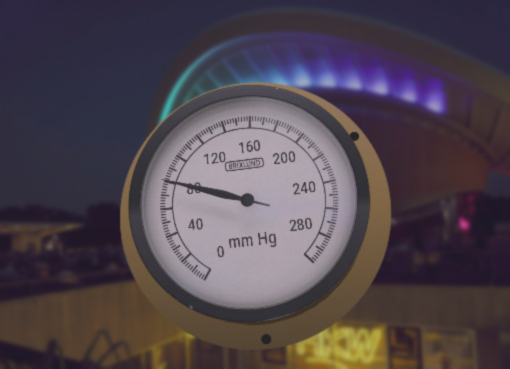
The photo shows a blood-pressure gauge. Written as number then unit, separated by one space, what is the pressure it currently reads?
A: 80 mmHg
